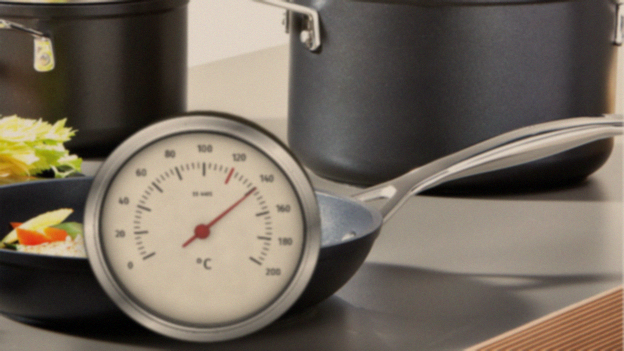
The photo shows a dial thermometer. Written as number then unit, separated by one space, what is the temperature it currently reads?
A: 140 °C
